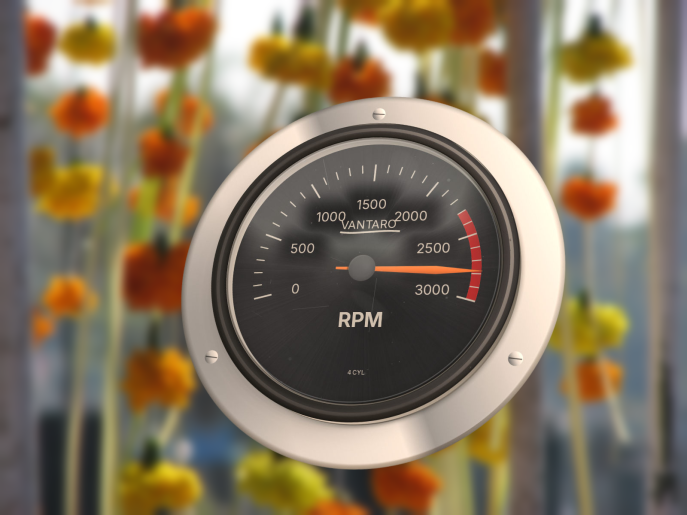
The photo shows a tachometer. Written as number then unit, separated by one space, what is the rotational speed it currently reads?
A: 2800 rpm
